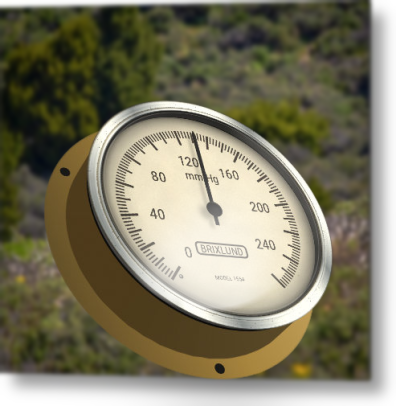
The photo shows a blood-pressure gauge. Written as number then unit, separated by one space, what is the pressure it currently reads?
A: 130 mmHg
